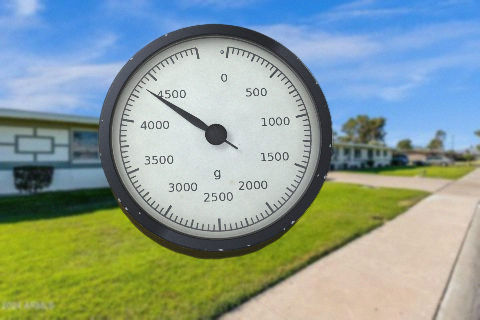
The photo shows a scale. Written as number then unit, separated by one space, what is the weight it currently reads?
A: 4350 g
